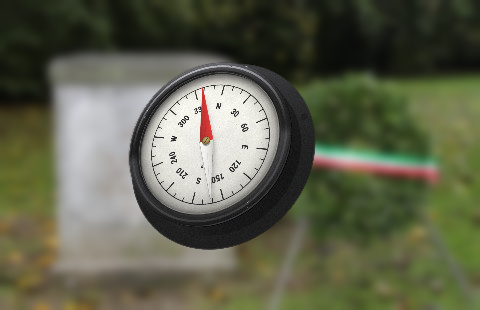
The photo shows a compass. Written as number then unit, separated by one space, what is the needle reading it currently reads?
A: 340 °
